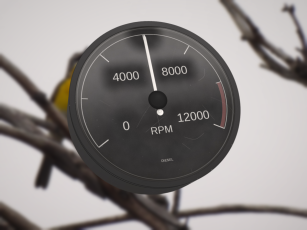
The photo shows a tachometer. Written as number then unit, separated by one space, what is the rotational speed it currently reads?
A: 6000 rpm
